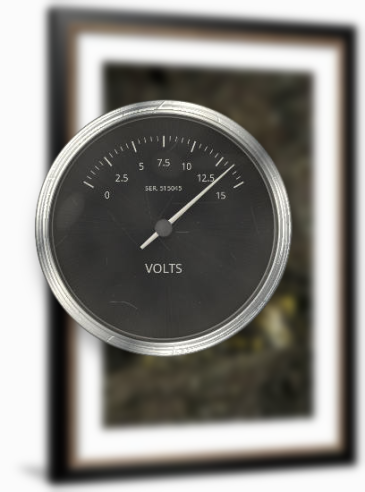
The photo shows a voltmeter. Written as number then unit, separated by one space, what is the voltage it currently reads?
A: 13.5 V
